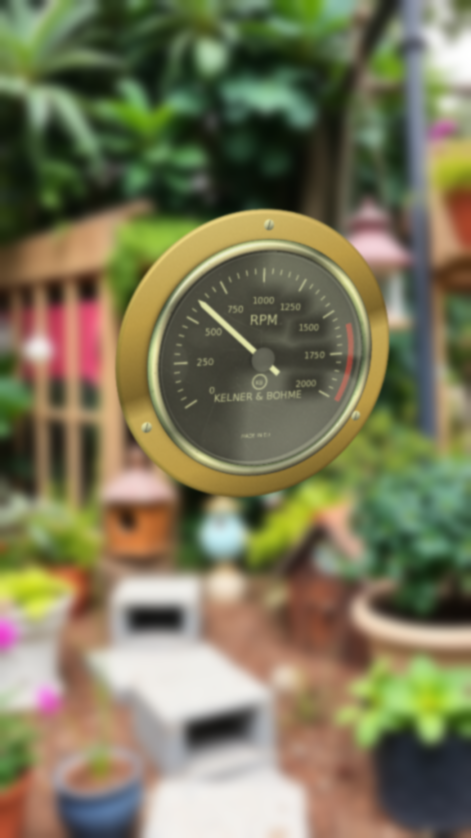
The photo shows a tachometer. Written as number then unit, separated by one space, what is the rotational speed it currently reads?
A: 600 rpm
